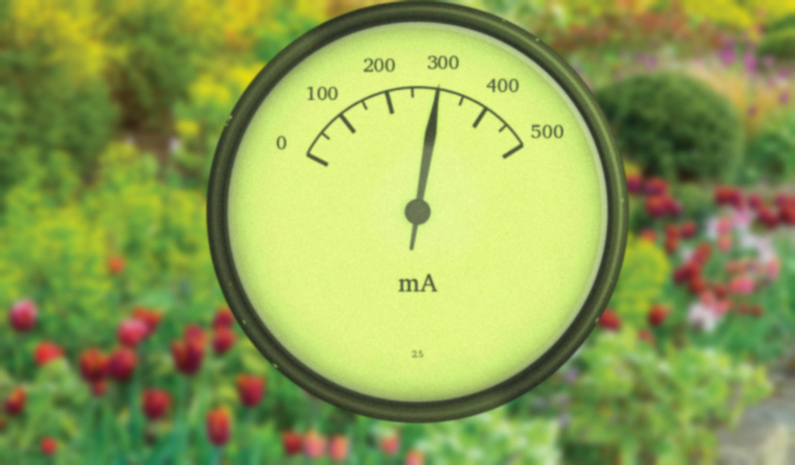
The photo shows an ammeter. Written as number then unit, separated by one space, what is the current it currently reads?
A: 300 mA
